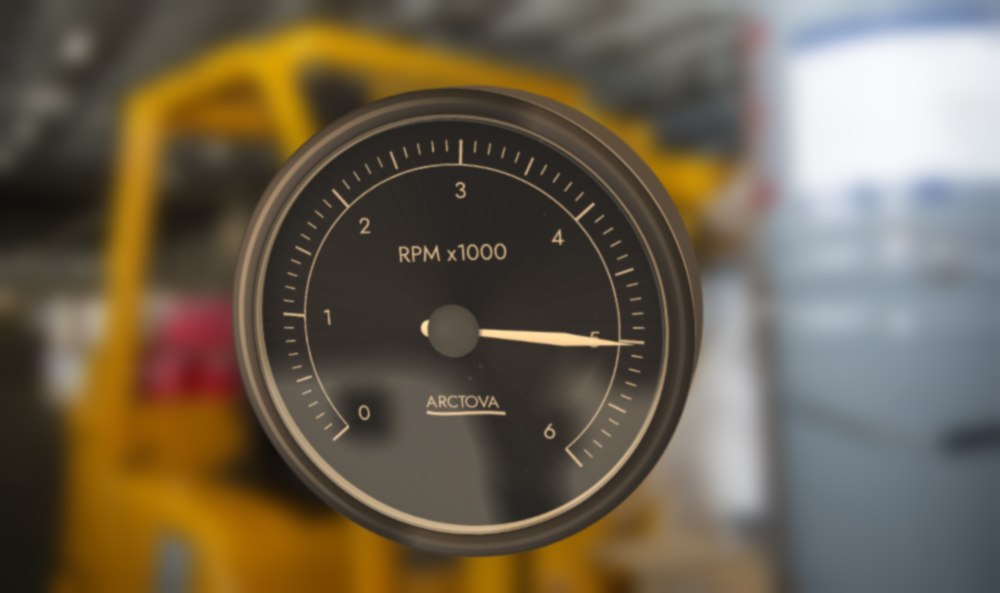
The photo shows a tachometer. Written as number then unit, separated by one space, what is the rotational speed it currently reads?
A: 5000 rpm
